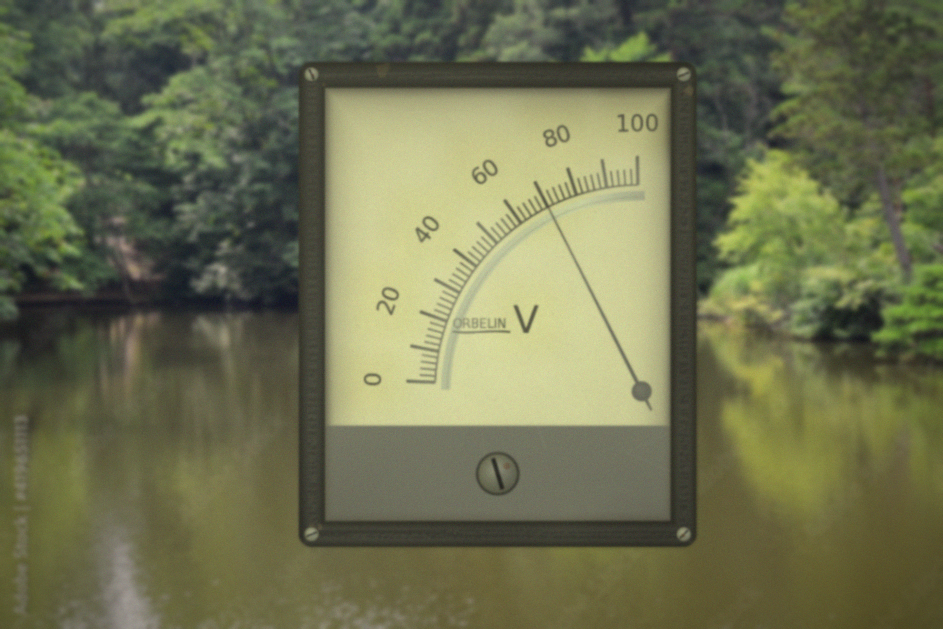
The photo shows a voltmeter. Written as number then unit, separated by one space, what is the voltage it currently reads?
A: 70 V
